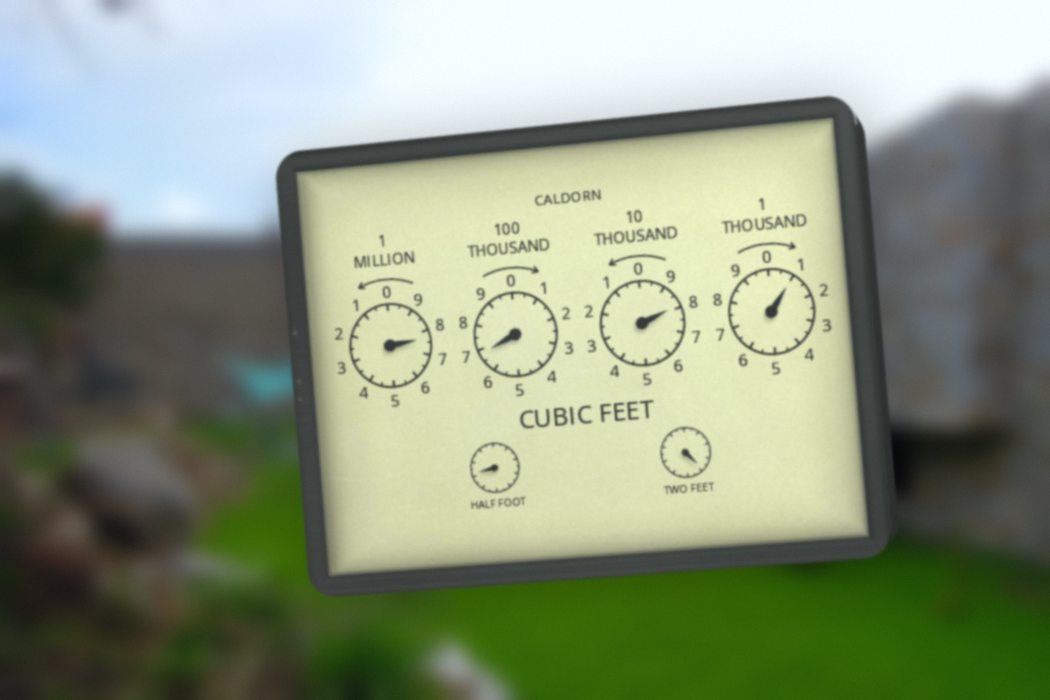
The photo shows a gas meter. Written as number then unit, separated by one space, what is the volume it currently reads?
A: 768100 ft³
